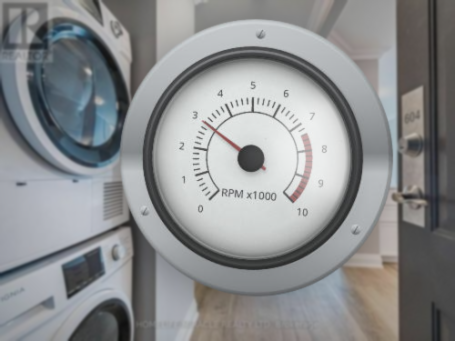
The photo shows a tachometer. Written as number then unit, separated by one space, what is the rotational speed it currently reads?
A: 3000 rpm
